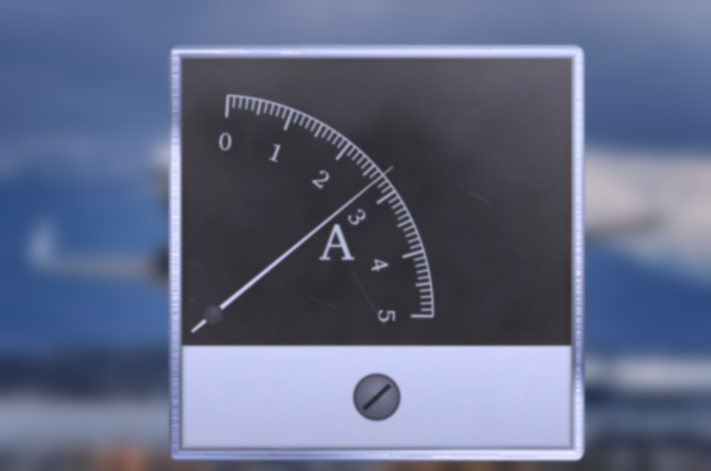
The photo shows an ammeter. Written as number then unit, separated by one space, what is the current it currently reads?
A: 2.7 A
